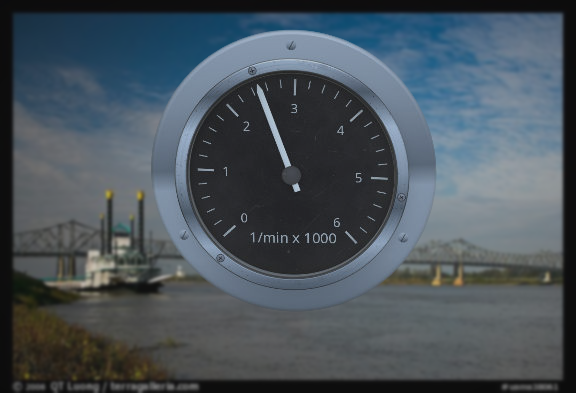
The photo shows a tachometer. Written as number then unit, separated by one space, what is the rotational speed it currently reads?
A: 2500 rpm
